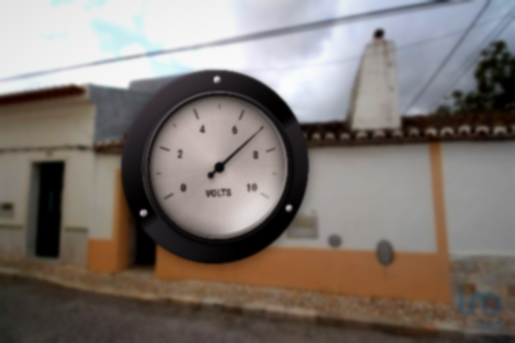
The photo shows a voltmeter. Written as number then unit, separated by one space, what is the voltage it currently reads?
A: 7 V
